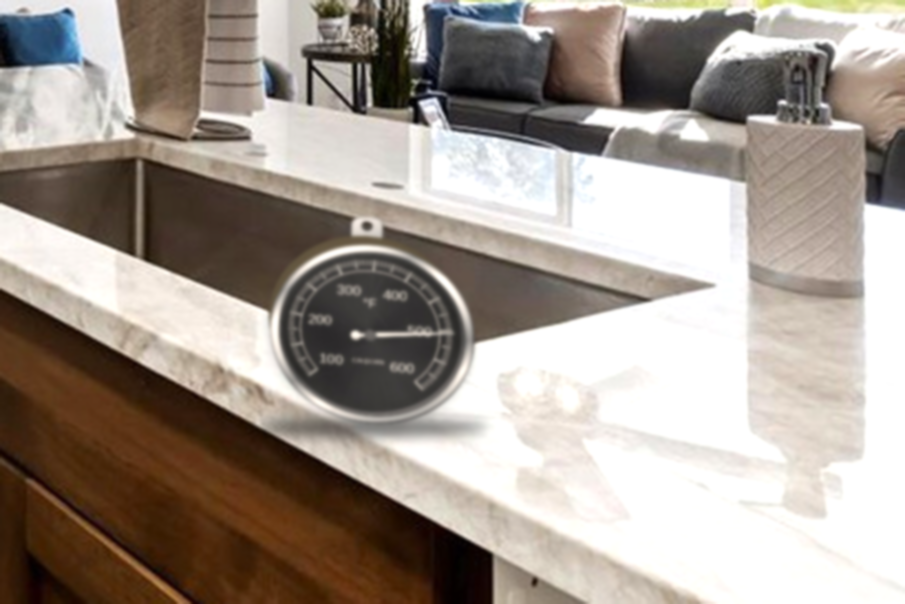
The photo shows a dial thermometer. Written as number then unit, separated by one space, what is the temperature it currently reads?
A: 500 °F
